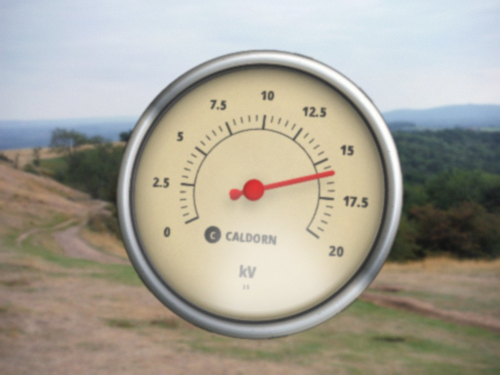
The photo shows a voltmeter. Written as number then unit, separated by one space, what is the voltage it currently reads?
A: 16 kV
